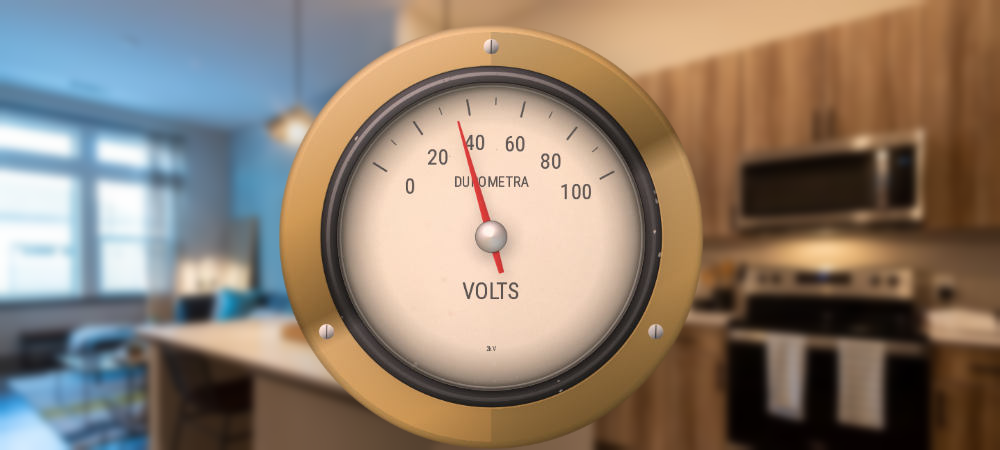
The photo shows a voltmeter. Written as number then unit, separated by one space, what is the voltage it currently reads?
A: 35 V
